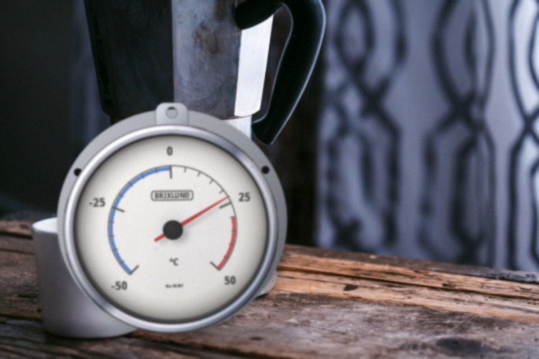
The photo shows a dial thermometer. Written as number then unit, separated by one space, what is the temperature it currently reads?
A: 22.5 °C
